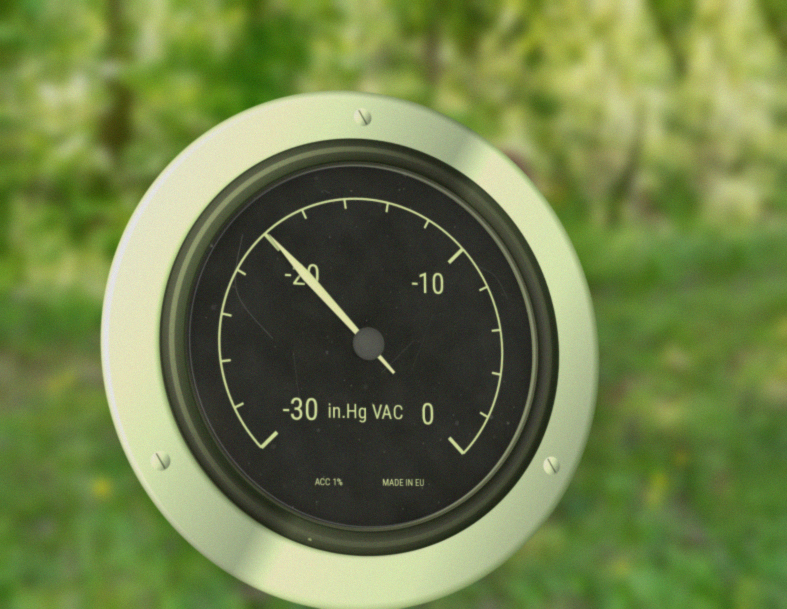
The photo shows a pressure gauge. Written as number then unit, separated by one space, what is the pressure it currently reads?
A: -20 inHg
